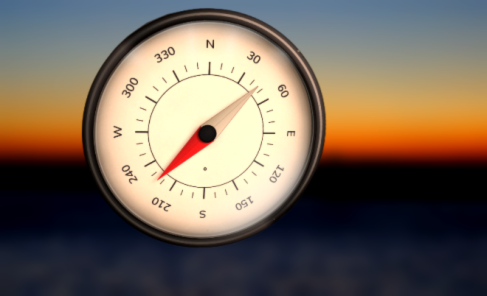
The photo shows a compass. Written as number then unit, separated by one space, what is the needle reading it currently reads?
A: 225 °
